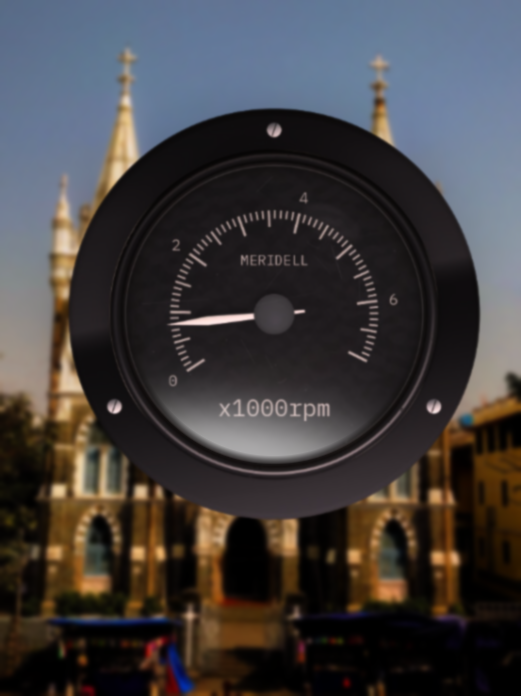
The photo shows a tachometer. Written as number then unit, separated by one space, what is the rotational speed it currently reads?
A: 800 rpm
